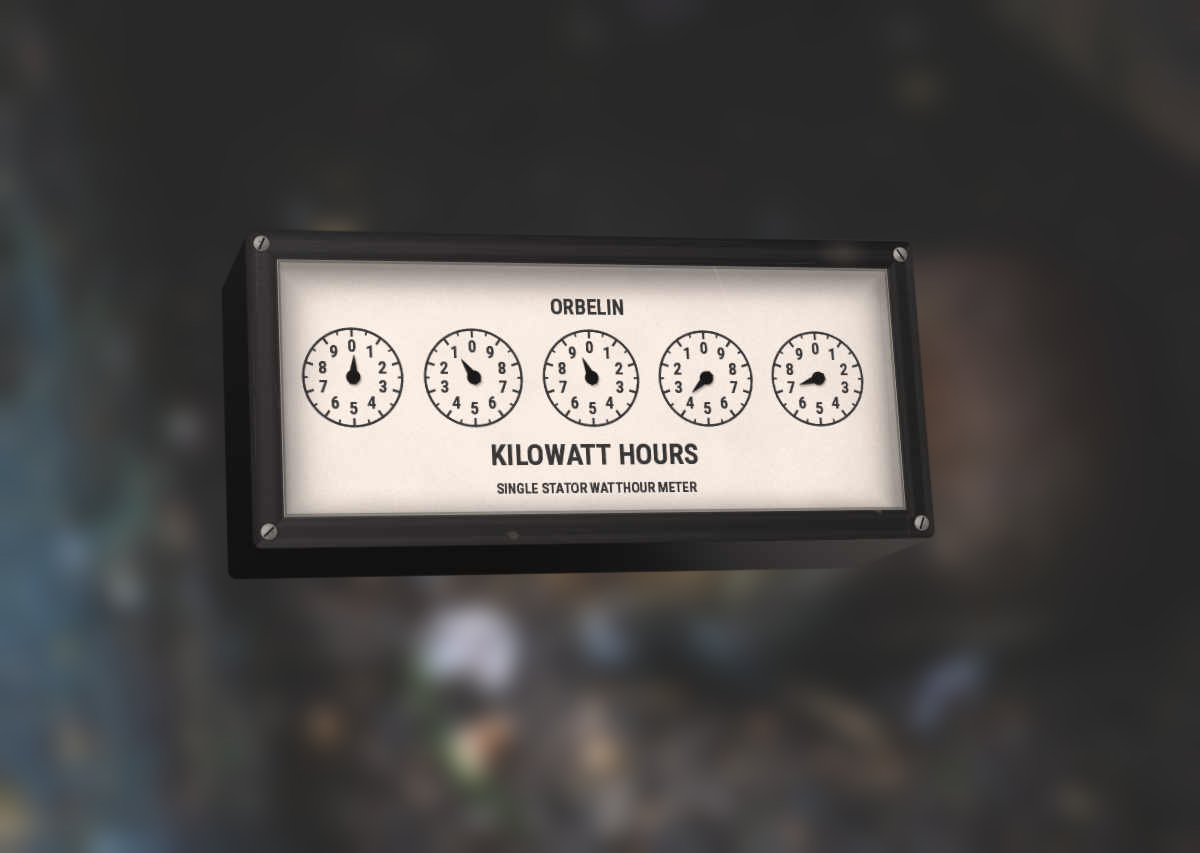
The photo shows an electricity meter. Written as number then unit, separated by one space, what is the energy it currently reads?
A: 937 kWh
